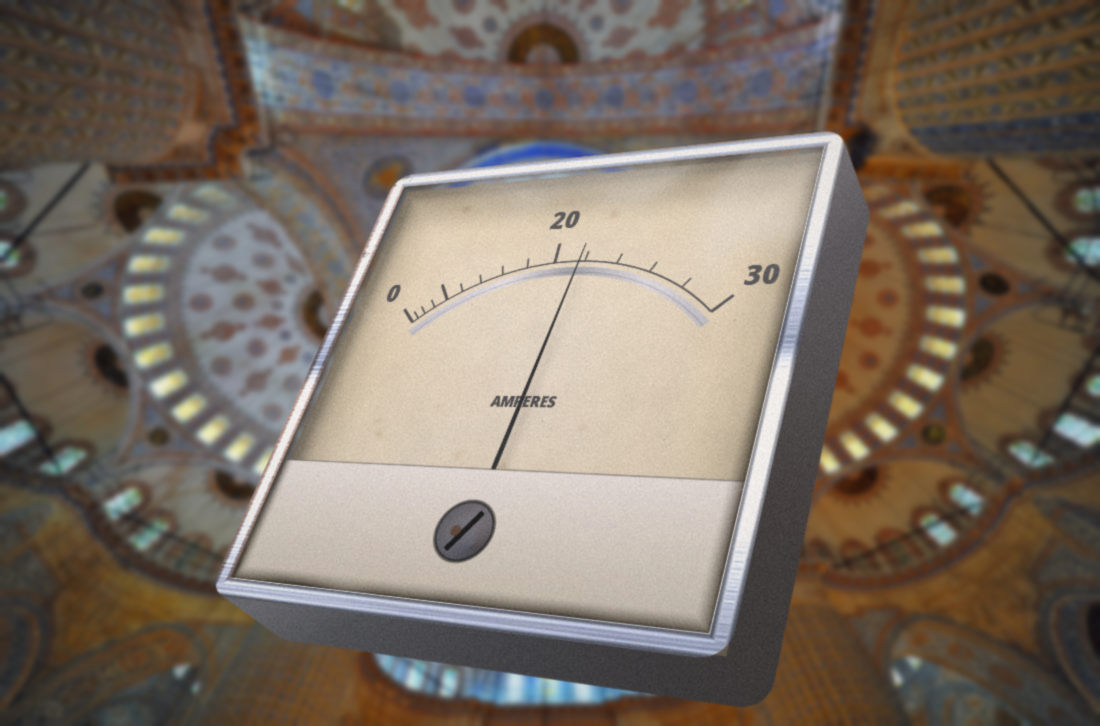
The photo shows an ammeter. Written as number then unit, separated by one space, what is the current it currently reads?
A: 22 A
